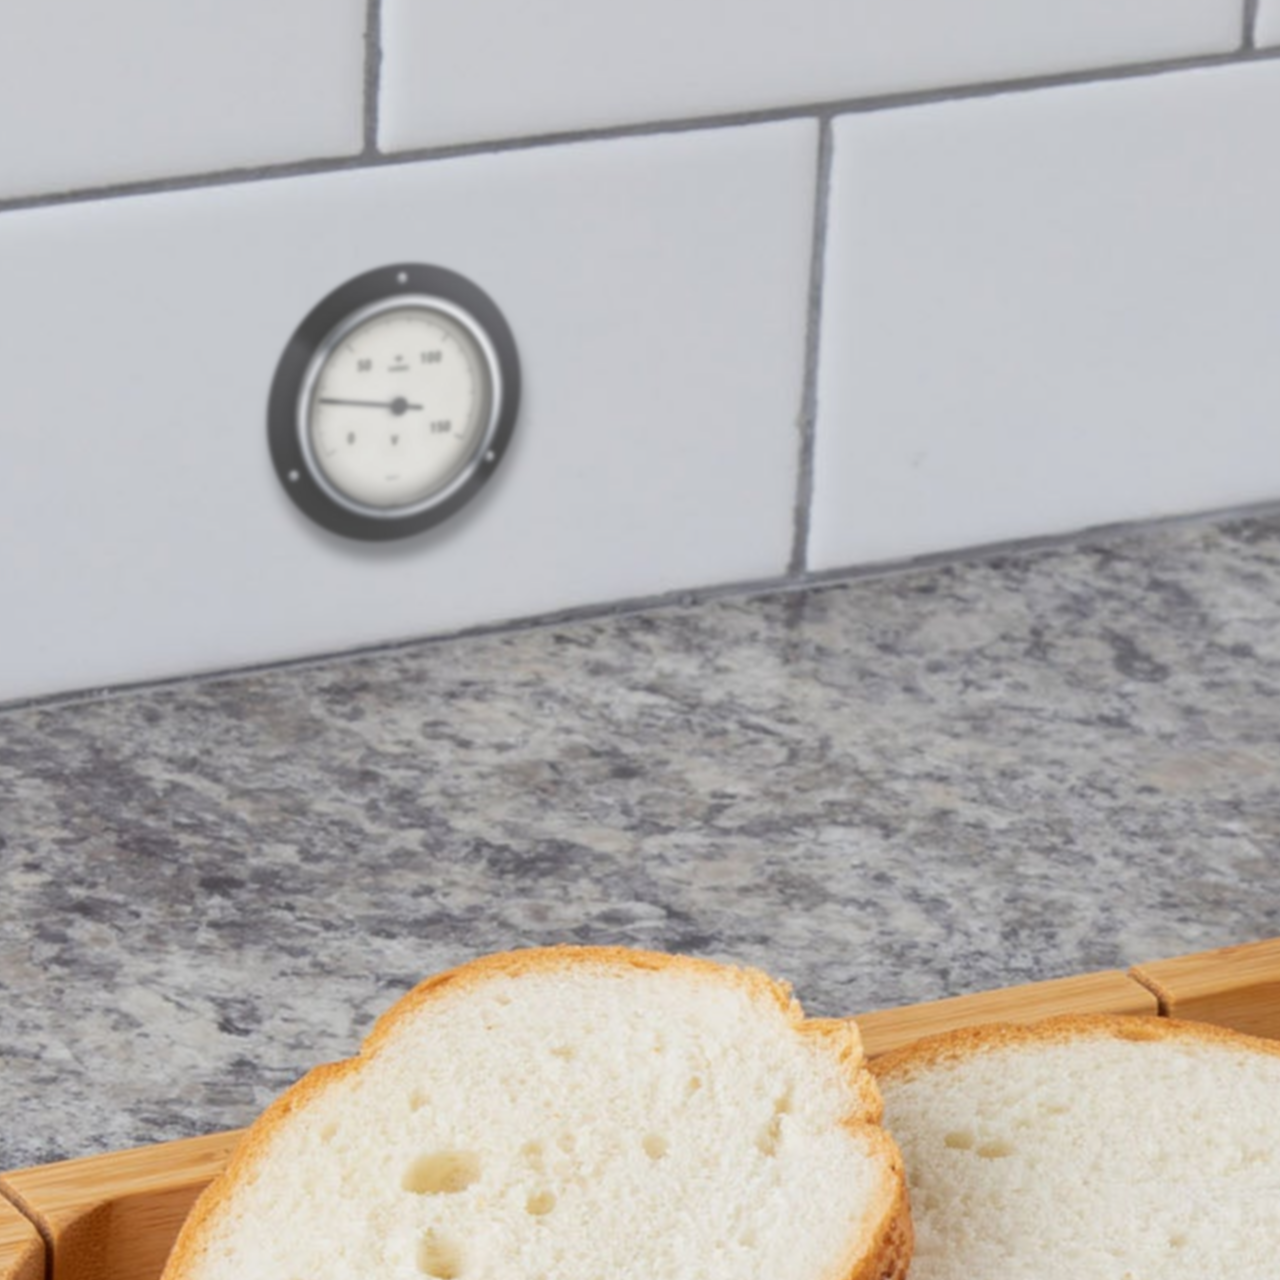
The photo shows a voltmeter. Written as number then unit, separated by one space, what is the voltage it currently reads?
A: 25 V
